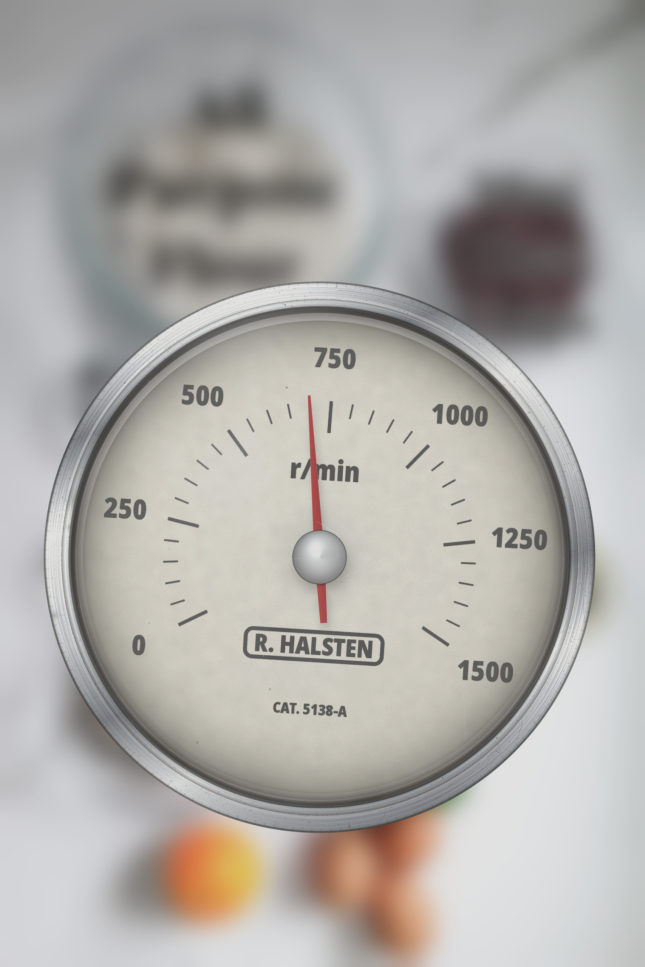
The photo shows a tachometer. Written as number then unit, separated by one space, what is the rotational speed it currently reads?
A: 700 rpm
